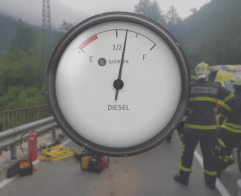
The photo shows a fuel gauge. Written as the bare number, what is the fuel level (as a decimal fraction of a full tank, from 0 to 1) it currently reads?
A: 0.625
